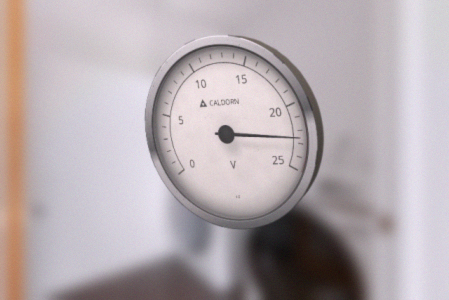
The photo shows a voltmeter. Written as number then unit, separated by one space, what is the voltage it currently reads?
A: 22.5 V
